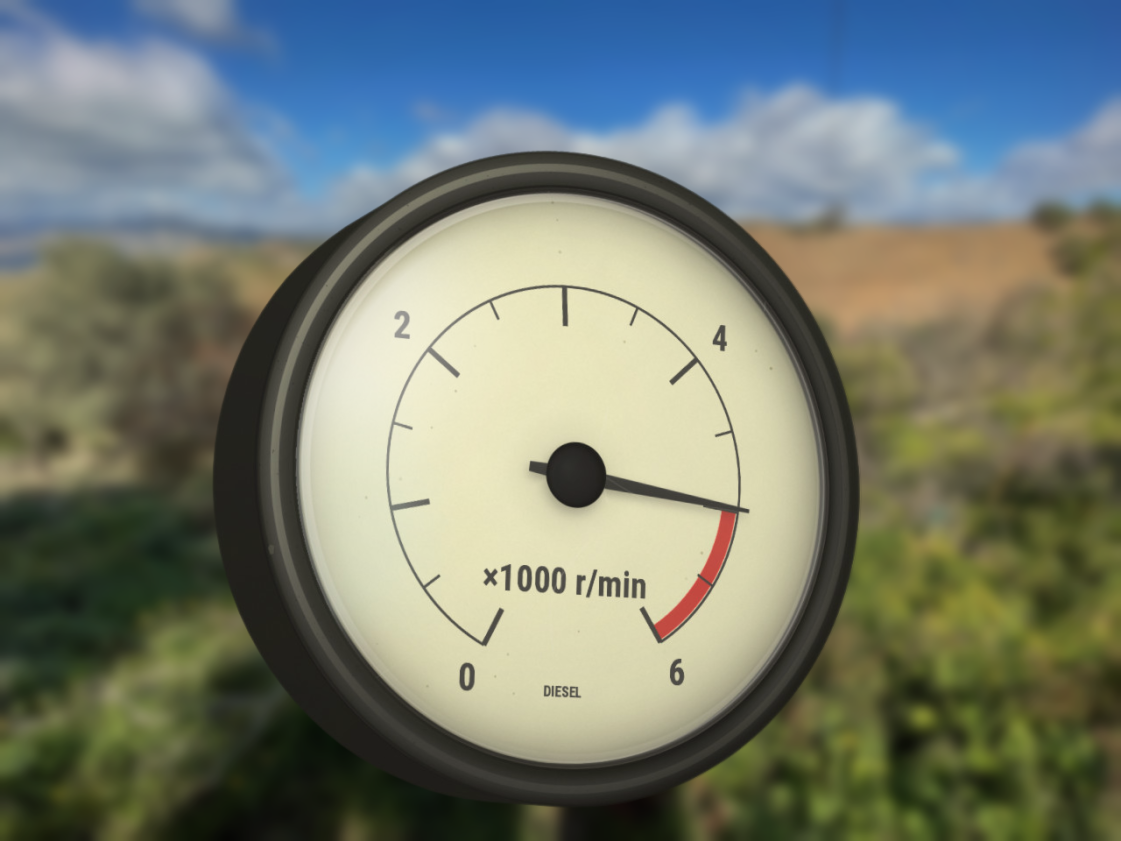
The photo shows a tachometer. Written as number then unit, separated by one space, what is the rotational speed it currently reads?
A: 5000 rpm
